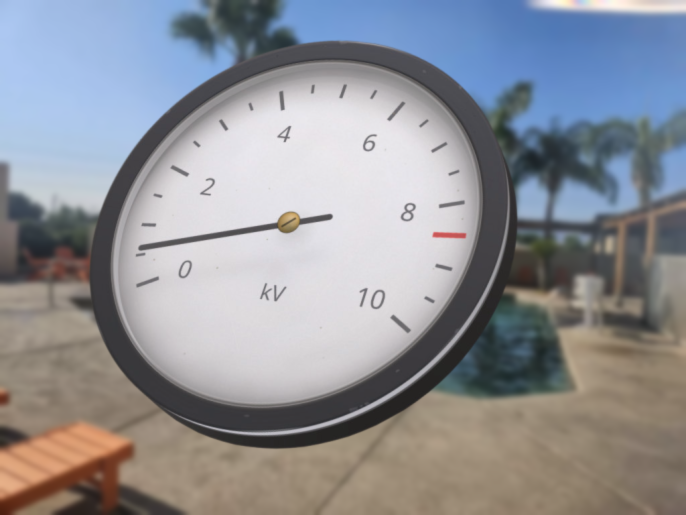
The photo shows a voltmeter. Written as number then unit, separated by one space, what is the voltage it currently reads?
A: 0.5 kV
